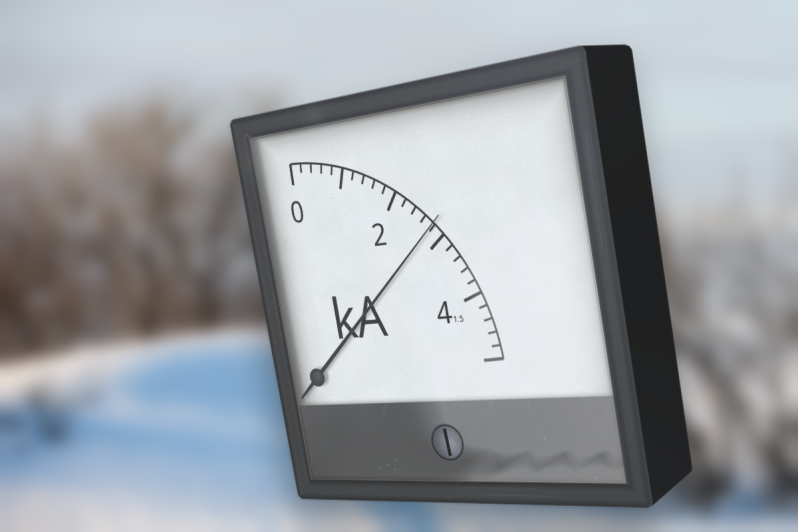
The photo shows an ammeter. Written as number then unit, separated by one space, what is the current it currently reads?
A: 2.8 kA
